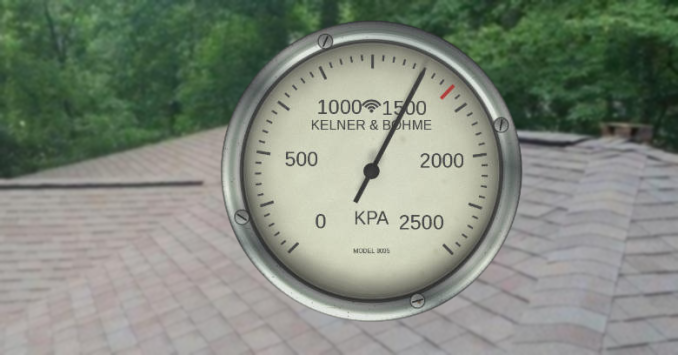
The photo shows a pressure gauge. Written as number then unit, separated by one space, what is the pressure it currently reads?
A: 1500 kPa
